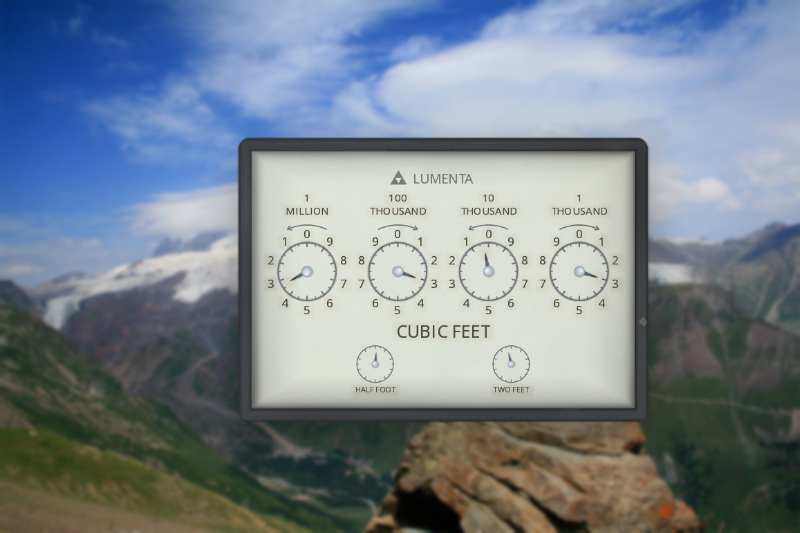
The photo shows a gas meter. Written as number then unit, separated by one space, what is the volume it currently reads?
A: 330300 ft³
